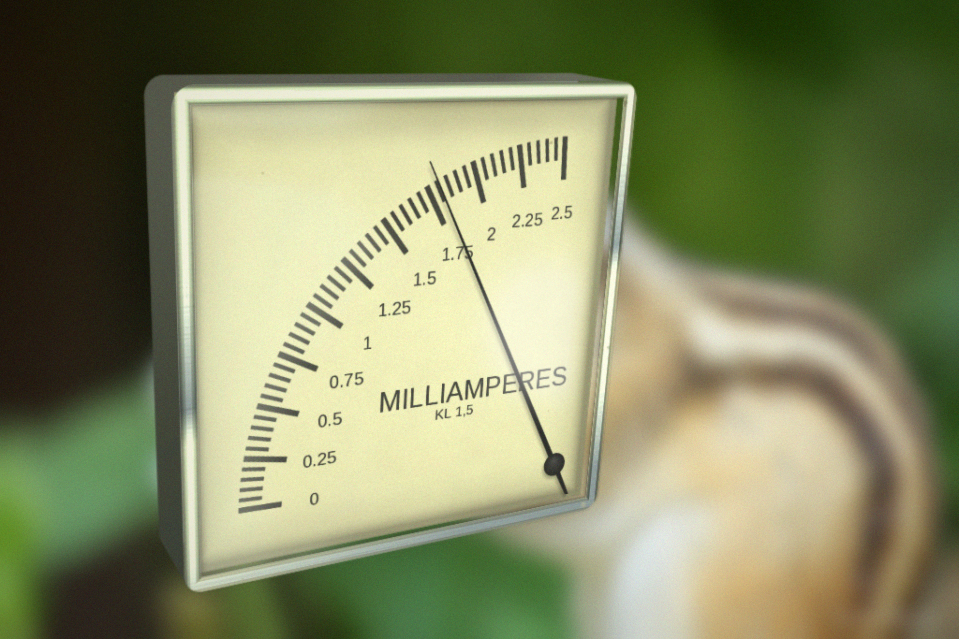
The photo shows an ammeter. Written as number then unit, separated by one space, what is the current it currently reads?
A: 1.8 mA
